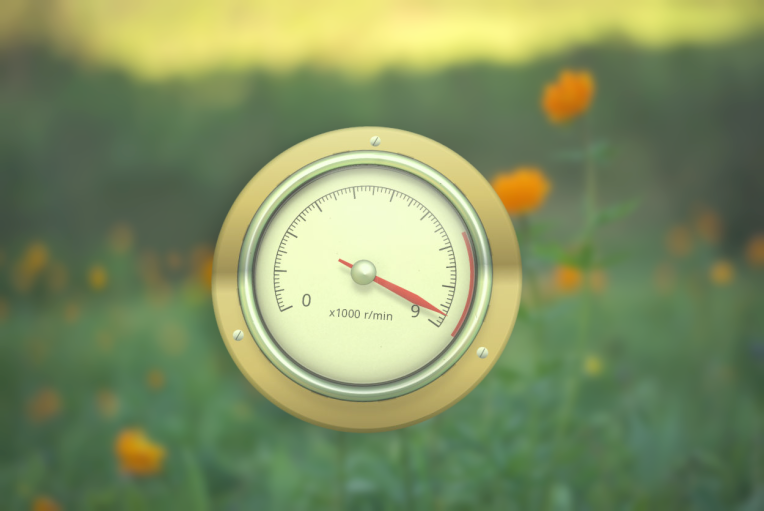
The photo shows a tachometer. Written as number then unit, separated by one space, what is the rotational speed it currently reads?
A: 8700 rpm
